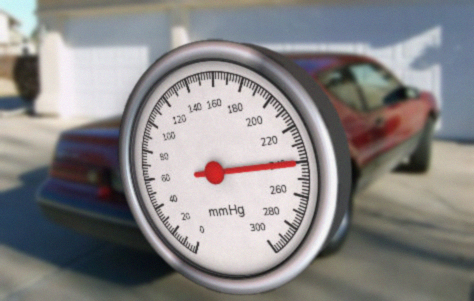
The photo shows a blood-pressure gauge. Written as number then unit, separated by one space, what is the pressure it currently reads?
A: 240 mmHg
